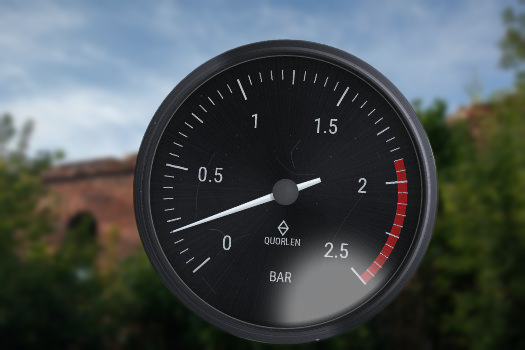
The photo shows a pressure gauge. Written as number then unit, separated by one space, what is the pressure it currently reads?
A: 0.2 bar
